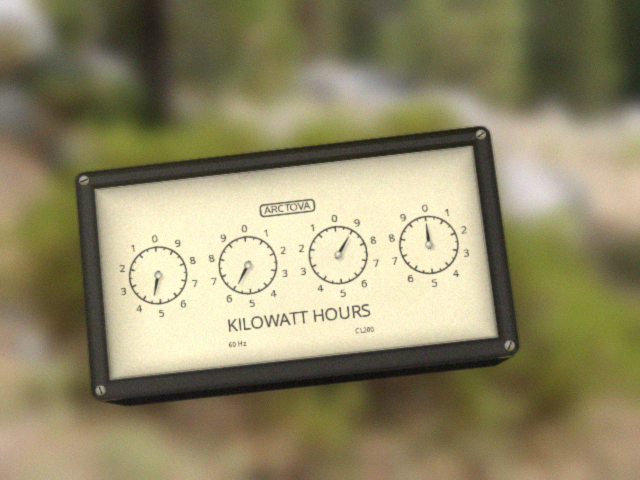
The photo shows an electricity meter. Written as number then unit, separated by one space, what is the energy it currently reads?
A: 4590 kWh
